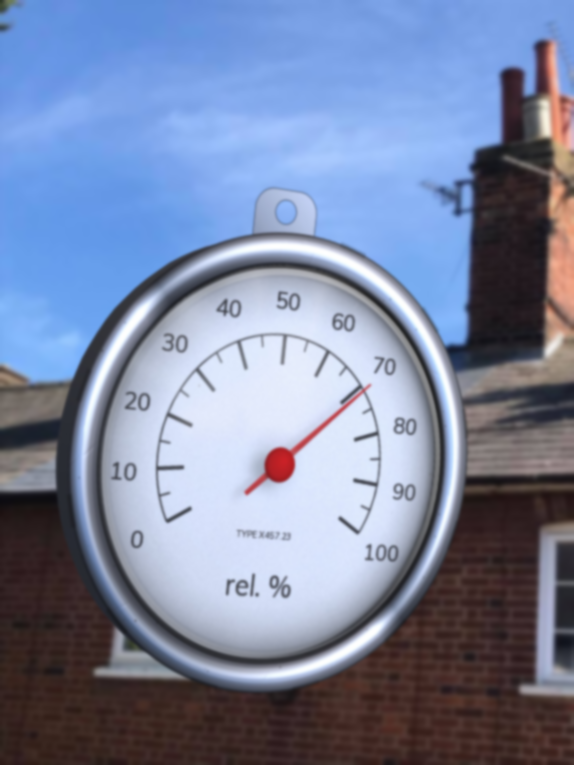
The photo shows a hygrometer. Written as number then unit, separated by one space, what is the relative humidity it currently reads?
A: 70 %
